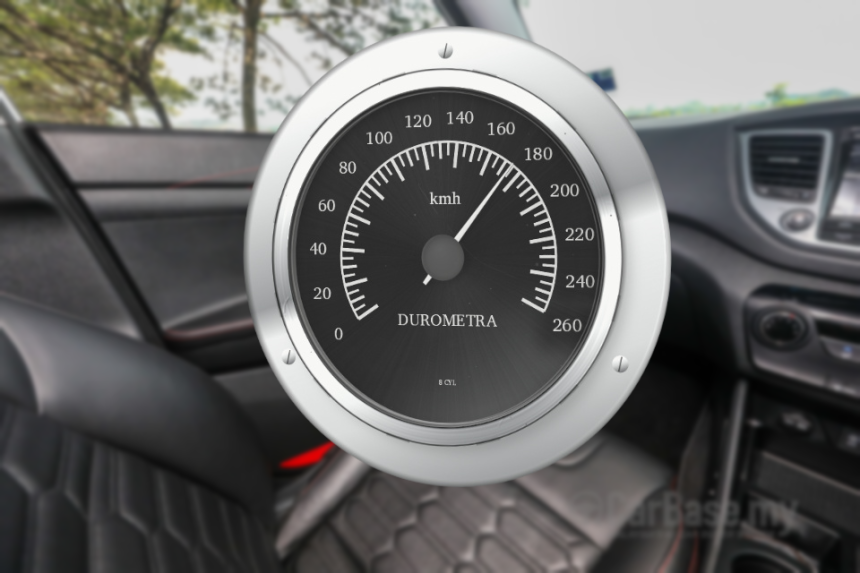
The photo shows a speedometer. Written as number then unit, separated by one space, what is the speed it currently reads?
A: 175 km/h
